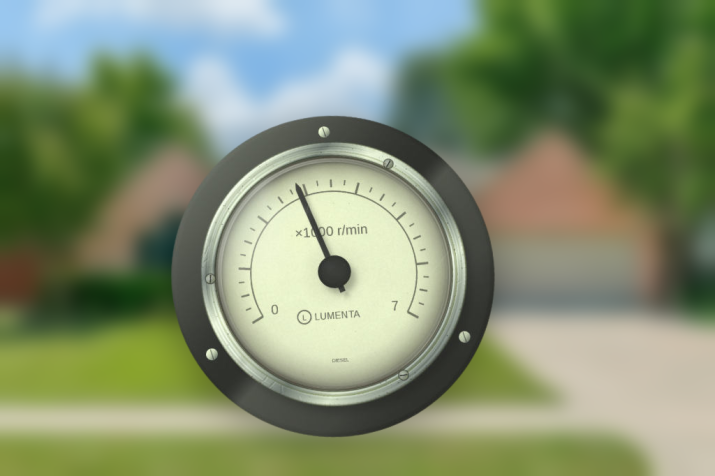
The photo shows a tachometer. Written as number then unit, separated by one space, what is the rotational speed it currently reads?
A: 2875 rpm
